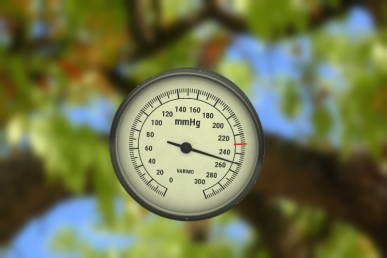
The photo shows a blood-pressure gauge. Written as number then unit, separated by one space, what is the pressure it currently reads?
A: 250 mmHg
